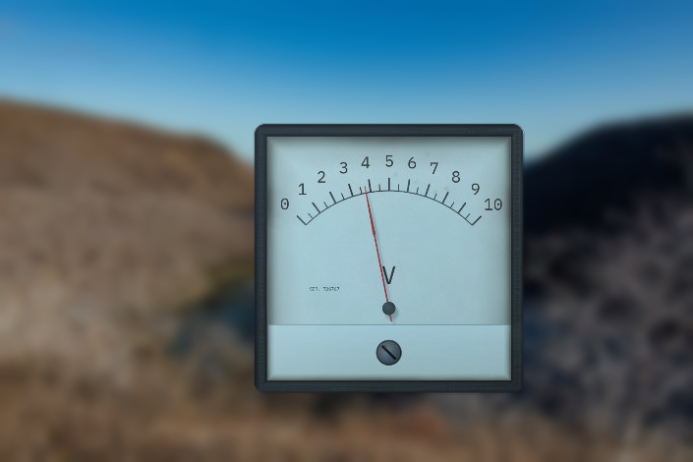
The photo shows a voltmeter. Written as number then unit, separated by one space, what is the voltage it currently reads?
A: 3.75 V
